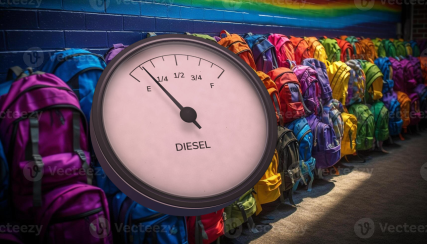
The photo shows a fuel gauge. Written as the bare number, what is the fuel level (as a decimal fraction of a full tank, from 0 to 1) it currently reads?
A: 0.125
